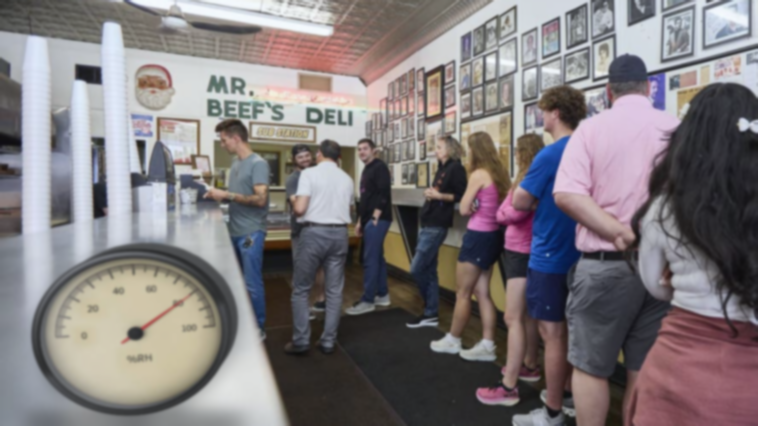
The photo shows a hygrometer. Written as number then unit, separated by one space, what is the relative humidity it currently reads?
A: 80 %
